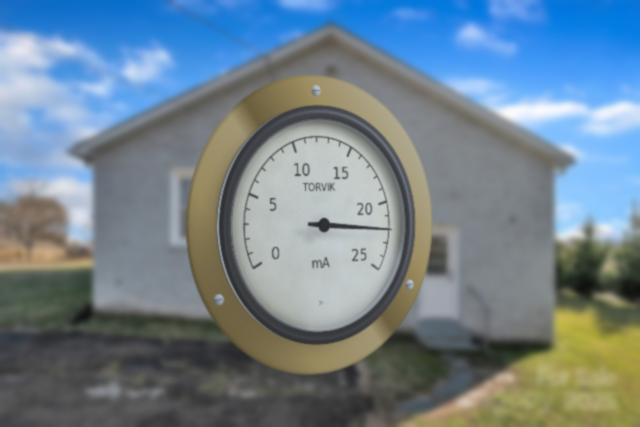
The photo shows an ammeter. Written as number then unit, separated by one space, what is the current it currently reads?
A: 22 mA
